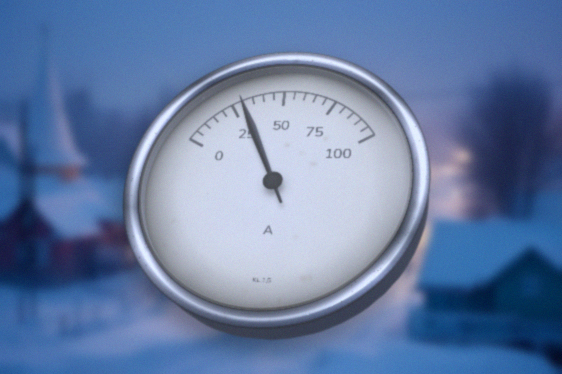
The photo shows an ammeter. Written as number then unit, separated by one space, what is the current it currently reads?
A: 30 A
